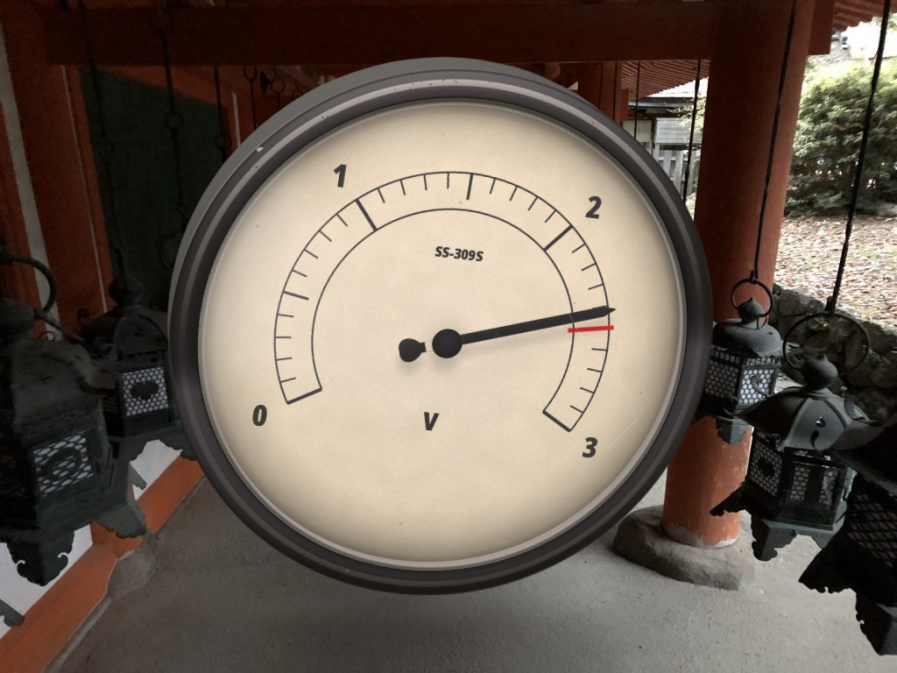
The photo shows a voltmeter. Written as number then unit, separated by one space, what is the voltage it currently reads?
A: 2.4 V
